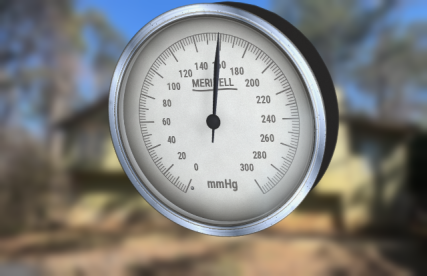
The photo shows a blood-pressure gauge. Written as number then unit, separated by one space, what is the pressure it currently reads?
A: 160 mmHg
